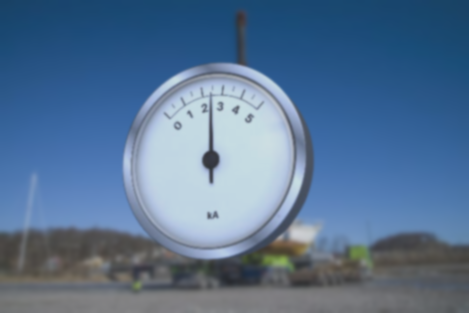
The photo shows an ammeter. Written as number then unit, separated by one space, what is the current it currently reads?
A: 2.5 kA
